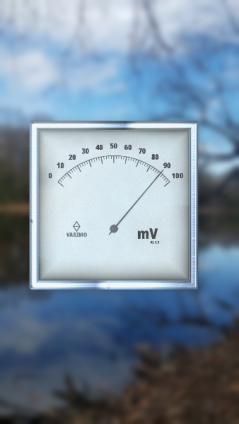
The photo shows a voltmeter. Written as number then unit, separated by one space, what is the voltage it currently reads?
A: 90 mV
